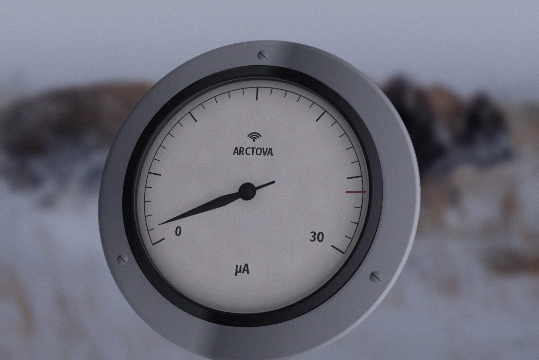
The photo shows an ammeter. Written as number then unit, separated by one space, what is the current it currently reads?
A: 1 µA
